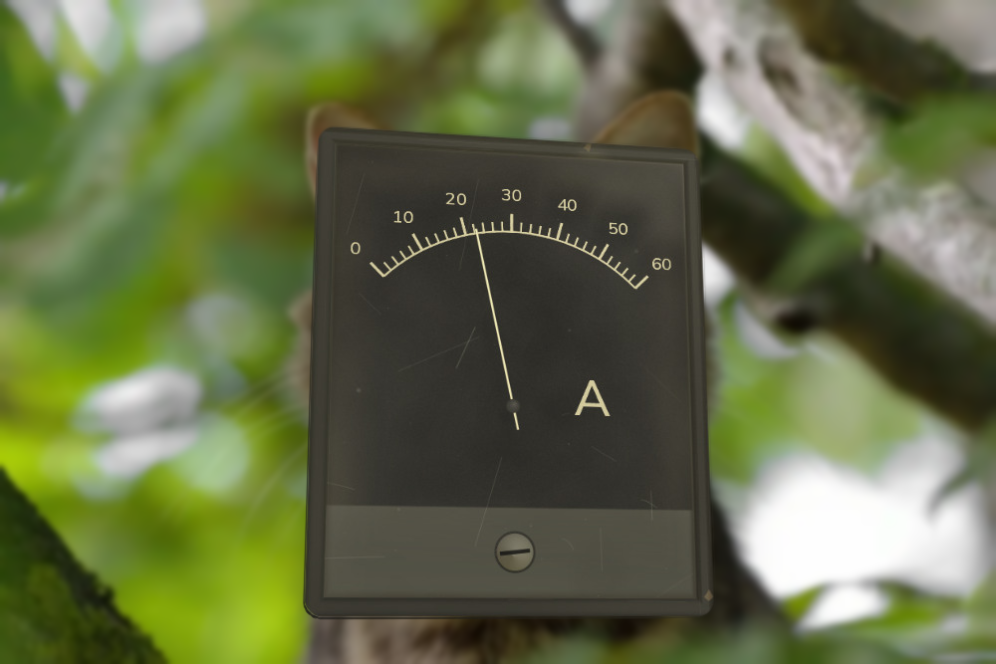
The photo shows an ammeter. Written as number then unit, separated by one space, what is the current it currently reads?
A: 22 A
